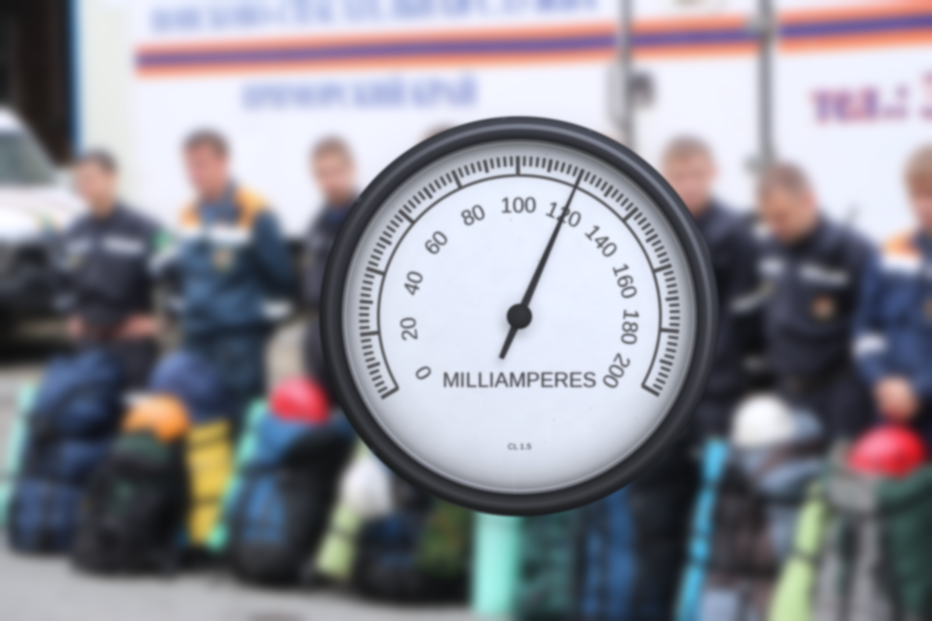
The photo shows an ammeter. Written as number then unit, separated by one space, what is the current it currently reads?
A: 120 mA
